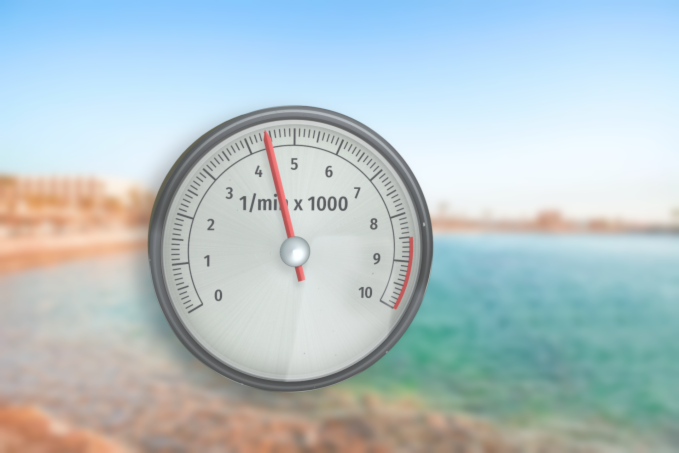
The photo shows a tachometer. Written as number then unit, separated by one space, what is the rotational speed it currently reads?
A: 4400 rpm
